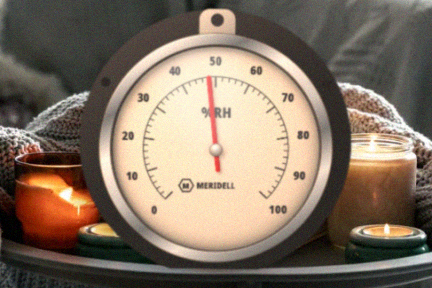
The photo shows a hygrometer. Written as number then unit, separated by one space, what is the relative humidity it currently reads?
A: 48 %
